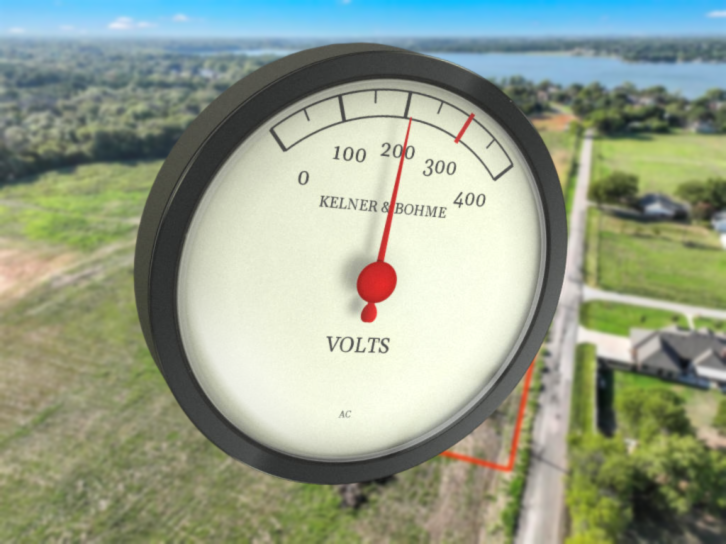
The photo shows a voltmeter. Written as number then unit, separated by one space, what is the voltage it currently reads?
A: 200 V
